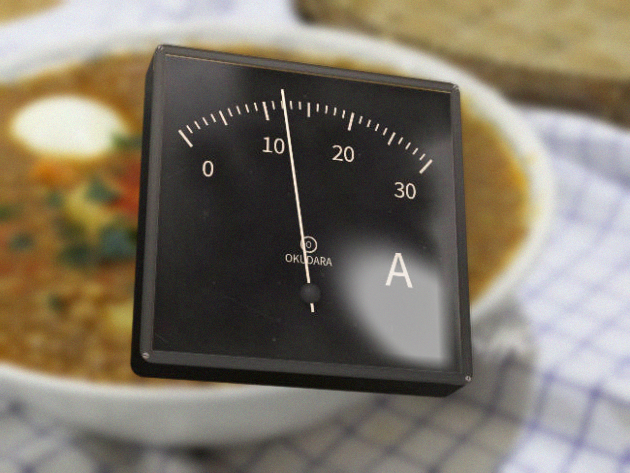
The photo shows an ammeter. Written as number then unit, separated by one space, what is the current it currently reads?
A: 12 A
